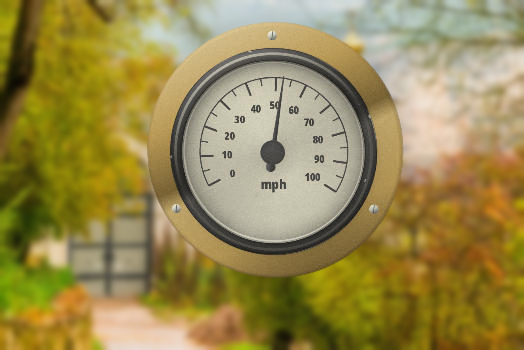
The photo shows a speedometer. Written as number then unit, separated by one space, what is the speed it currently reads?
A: 52.5 mph
